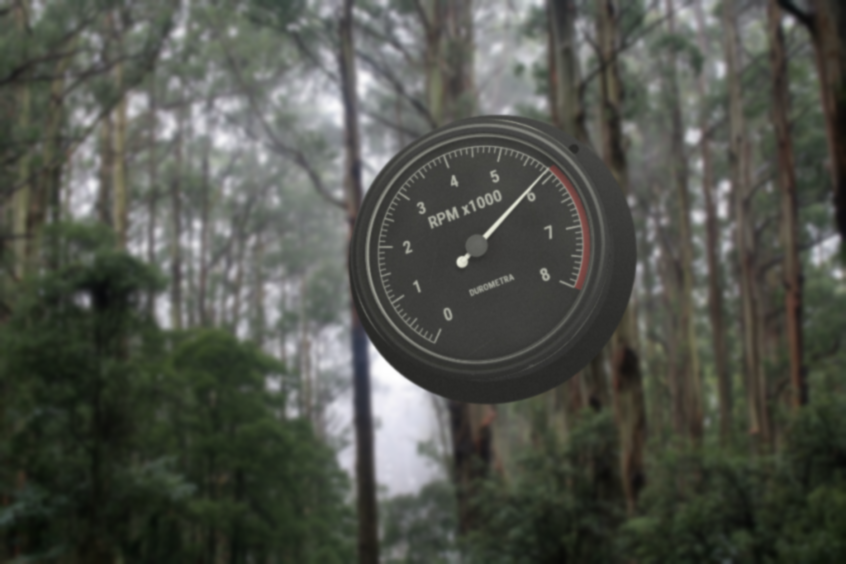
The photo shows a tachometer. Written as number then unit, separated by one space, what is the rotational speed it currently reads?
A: 5900 rpm
